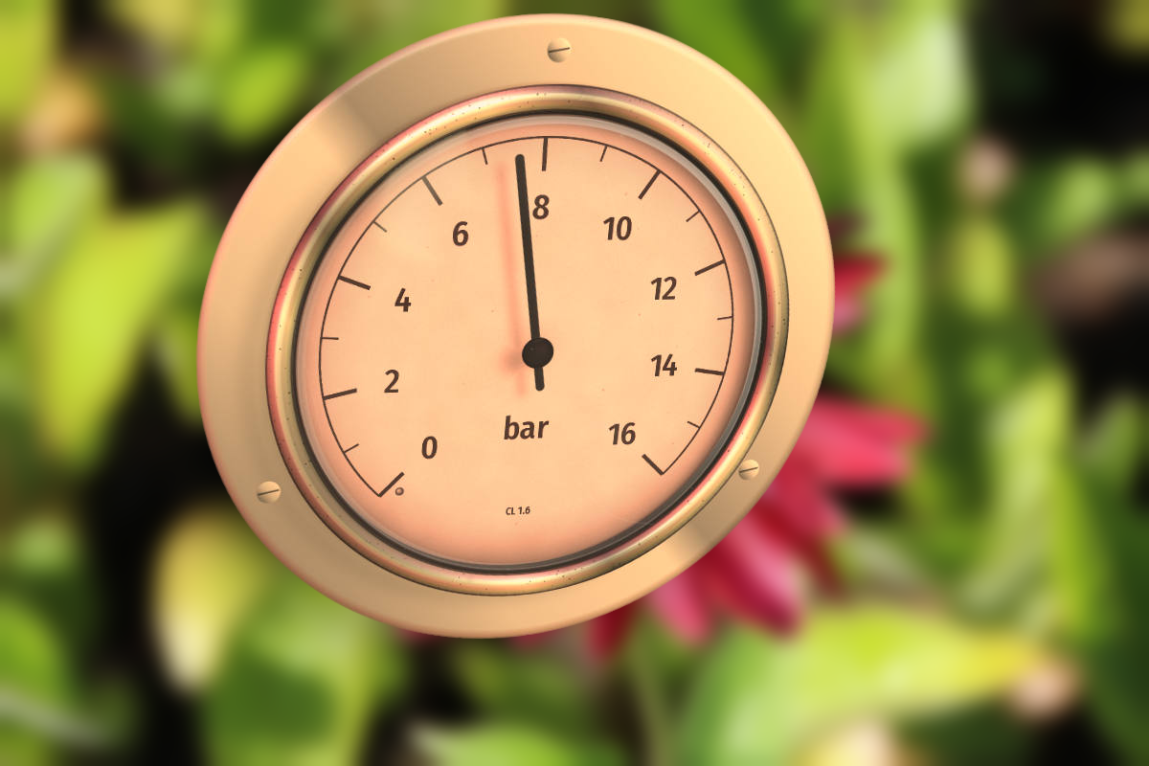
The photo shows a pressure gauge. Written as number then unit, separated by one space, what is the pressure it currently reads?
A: 7.5 bar
